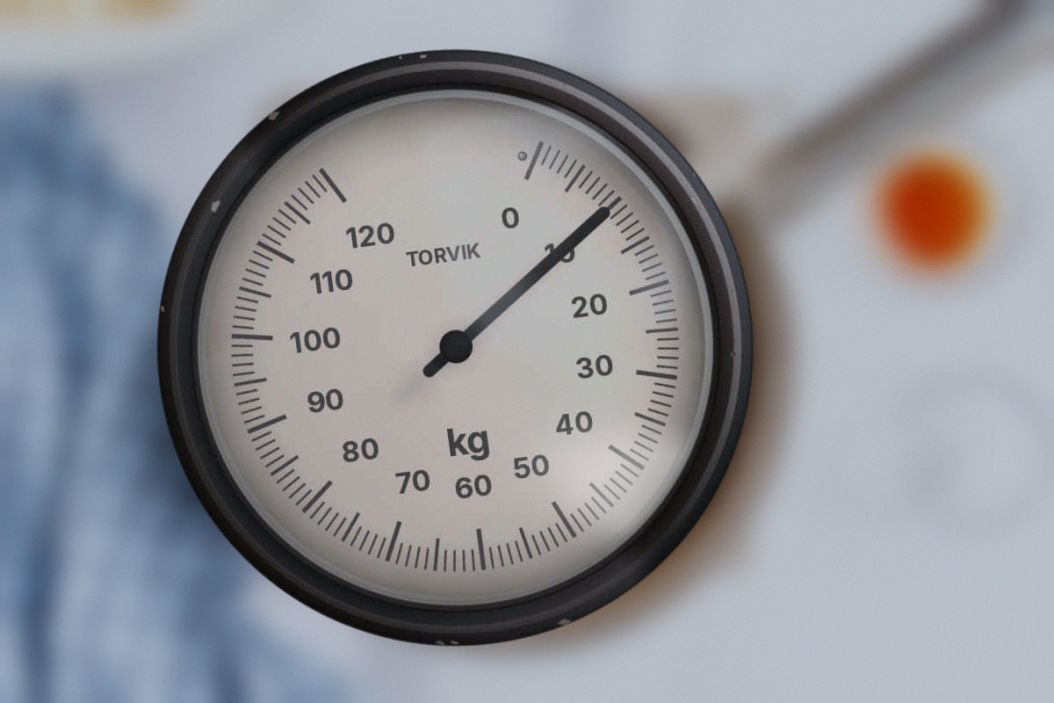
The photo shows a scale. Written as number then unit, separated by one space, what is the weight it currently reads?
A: 10 kg
